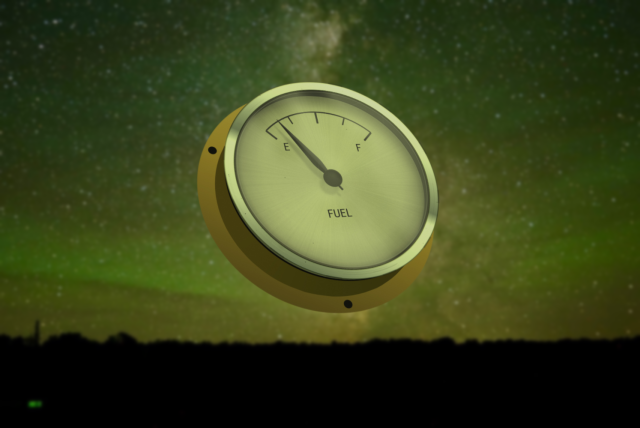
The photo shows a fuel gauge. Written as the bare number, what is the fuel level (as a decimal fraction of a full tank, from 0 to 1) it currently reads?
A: 0.125
